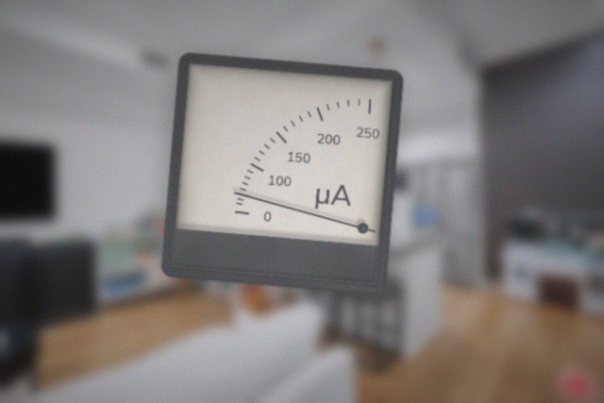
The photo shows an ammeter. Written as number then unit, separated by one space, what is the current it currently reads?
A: 50 µA
